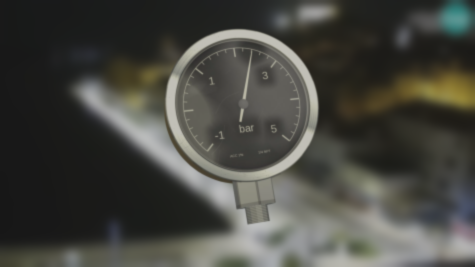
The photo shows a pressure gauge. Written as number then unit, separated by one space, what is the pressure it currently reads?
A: 2.4 bar
